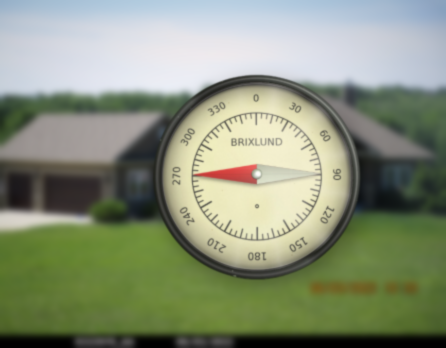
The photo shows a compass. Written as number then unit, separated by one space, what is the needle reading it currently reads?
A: 270 °
